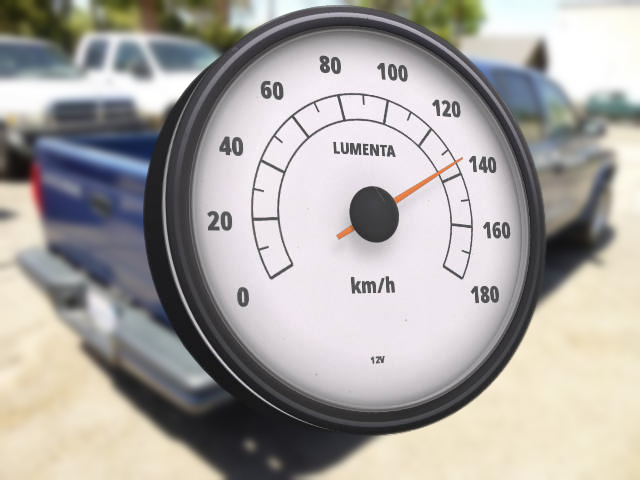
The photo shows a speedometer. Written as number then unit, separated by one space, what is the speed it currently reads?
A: 135 km/h
